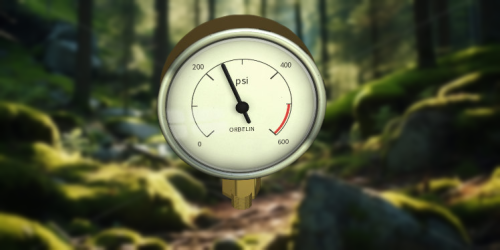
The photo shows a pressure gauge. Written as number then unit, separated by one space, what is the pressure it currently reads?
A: 250 psi
